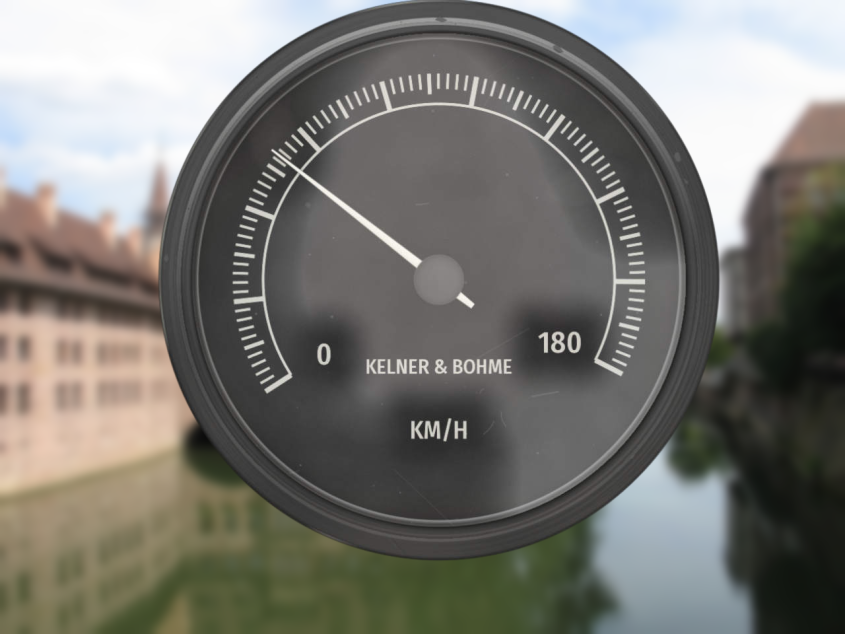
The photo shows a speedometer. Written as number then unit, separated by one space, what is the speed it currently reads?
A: 53 km/h
